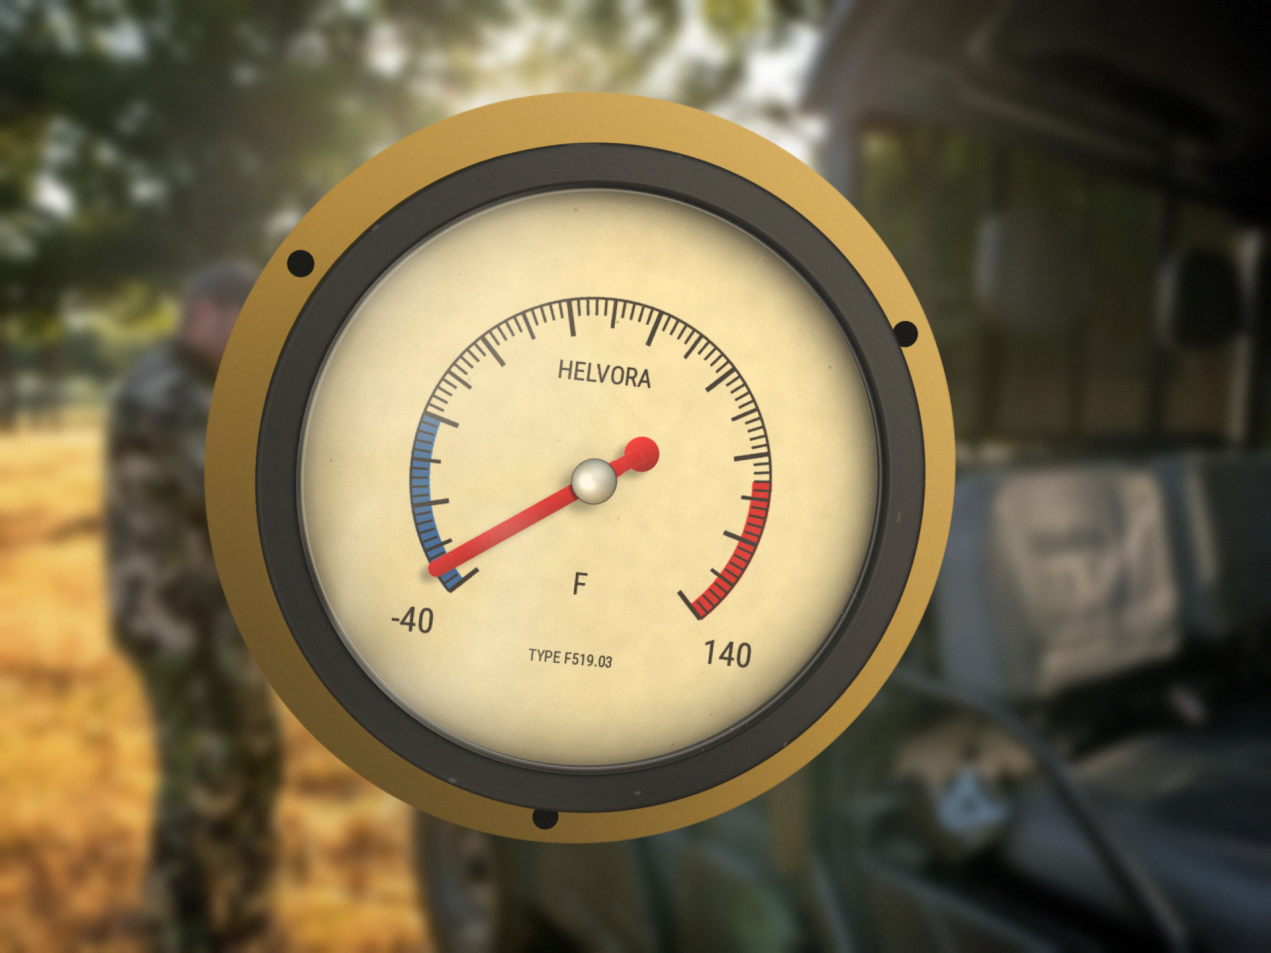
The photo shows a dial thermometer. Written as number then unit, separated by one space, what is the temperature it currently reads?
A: -34 °F
